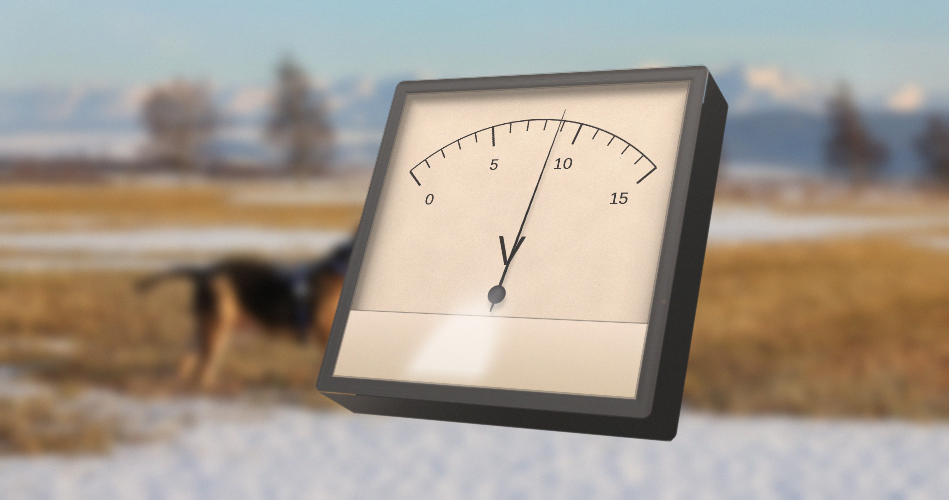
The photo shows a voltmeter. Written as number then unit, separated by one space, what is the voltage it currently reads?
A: 9 V
